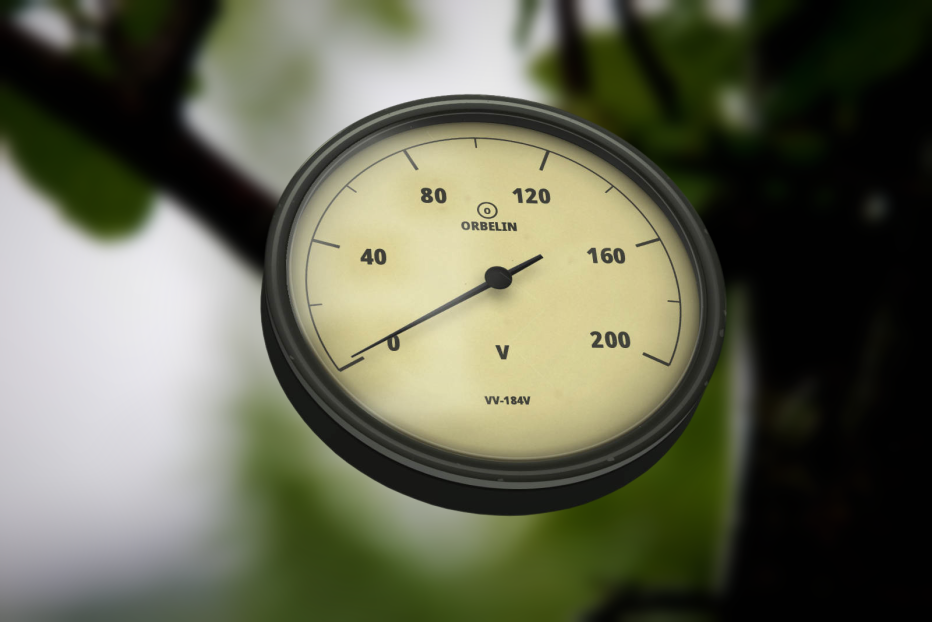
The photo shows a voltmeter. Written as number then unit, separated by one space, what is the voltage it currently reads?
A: 0 V
